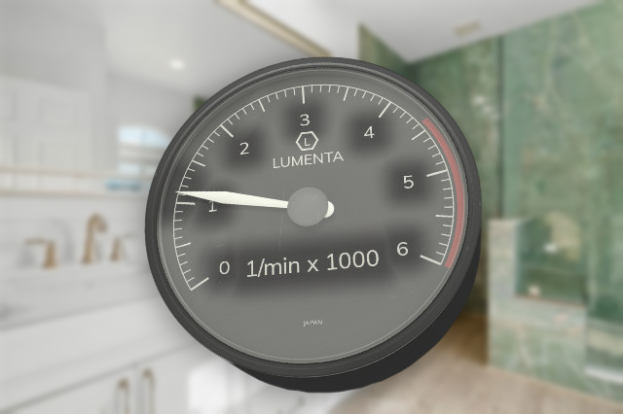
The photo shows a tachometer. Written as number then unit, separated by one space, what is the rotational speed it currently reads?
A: 1100 rpm
